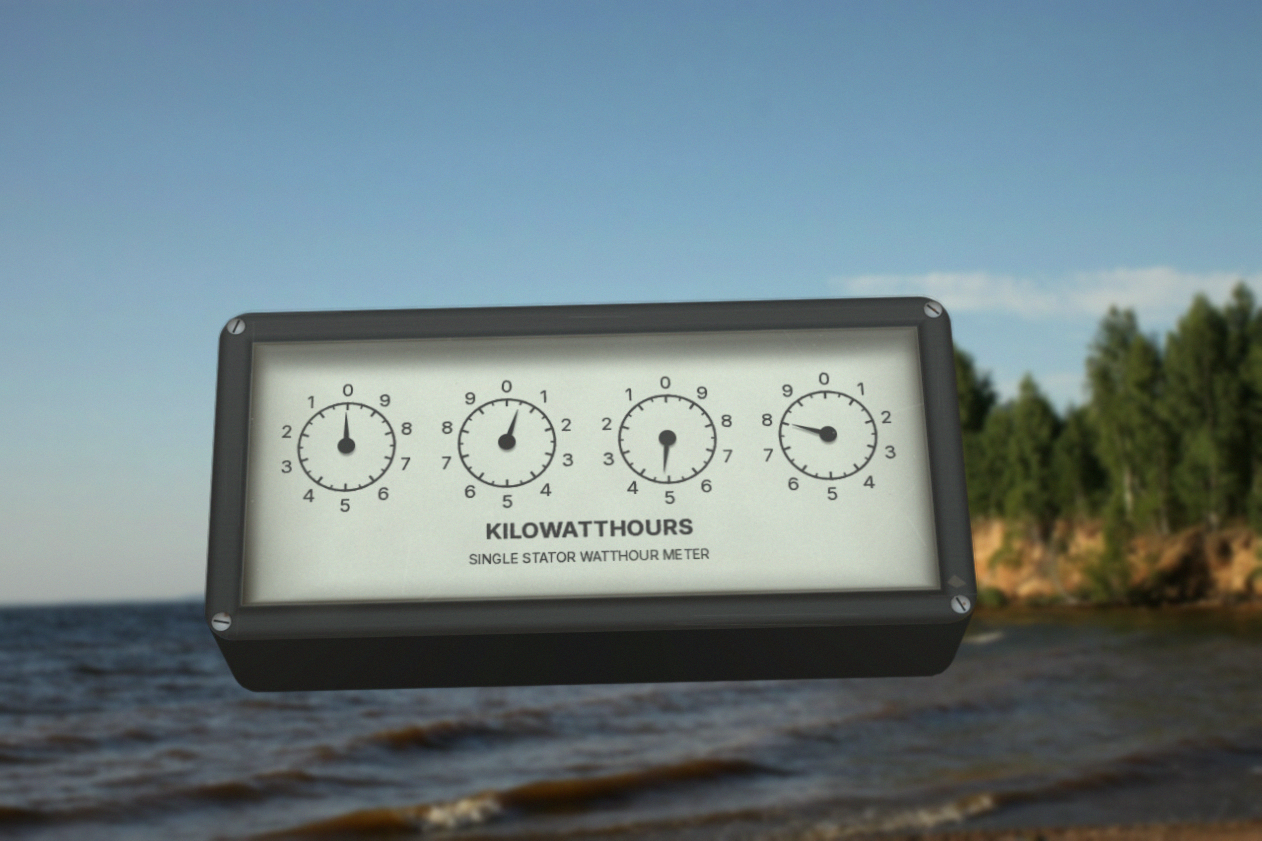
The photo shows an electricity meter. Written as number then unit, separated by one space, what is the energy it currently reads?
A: 48 kWh
